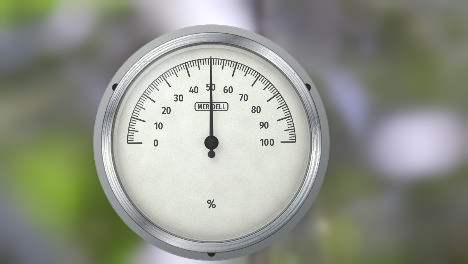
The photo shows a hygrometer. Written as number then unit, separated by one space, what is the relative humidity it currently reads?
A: 50 %
